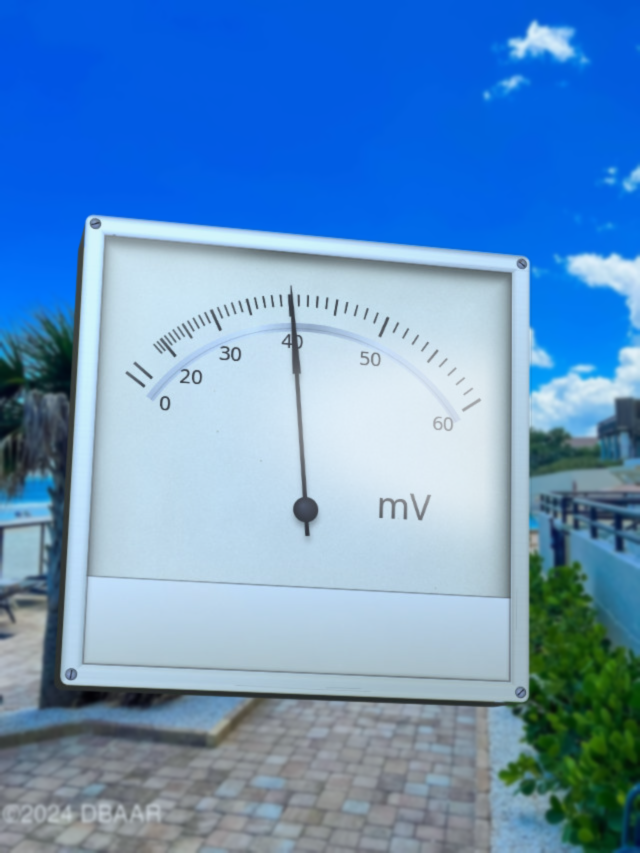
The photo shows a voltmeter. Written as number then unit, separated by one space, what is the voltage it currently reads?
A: 40 mV
